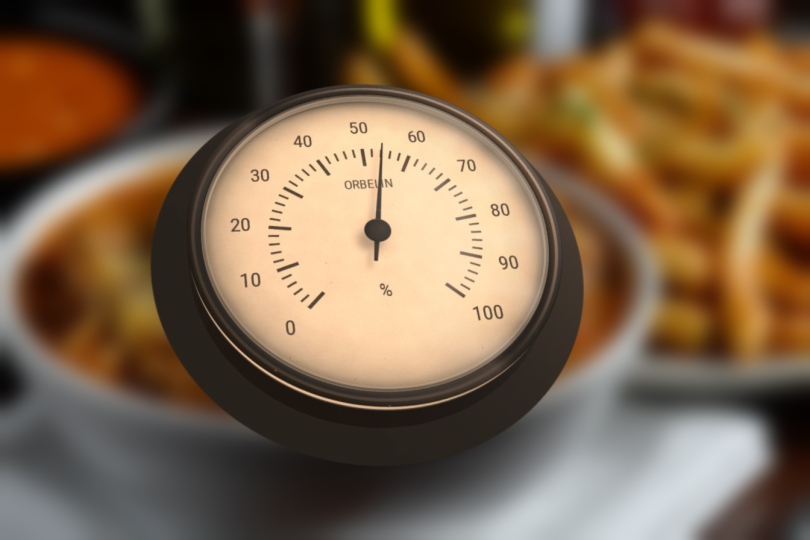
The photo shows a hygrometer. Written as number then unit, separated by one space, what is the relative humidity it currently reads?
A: 54 %
